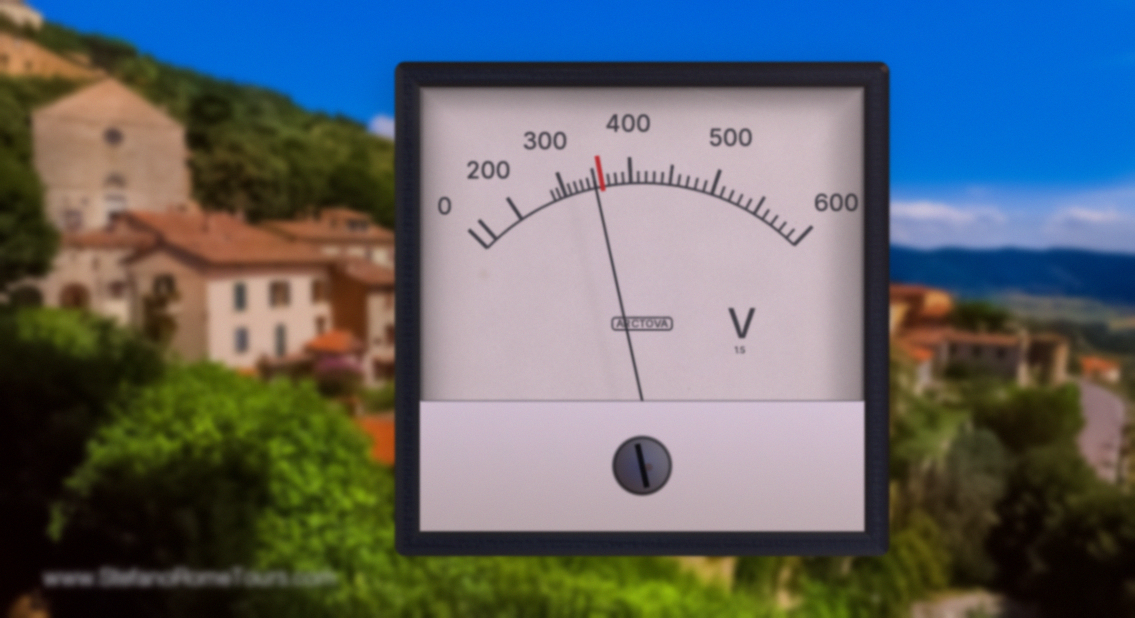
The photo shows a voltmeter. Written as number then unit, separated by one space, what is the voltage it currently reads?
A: 350 V
